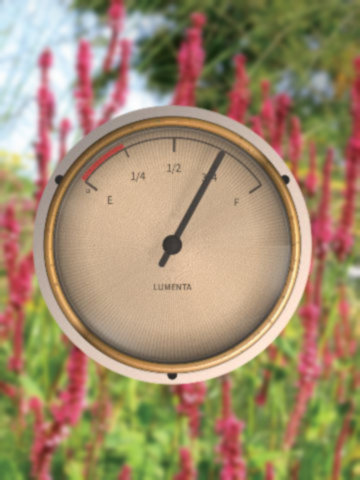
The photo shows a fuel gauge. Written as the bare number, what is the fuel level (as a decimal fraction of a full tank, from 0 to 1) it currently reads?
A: 0.75
